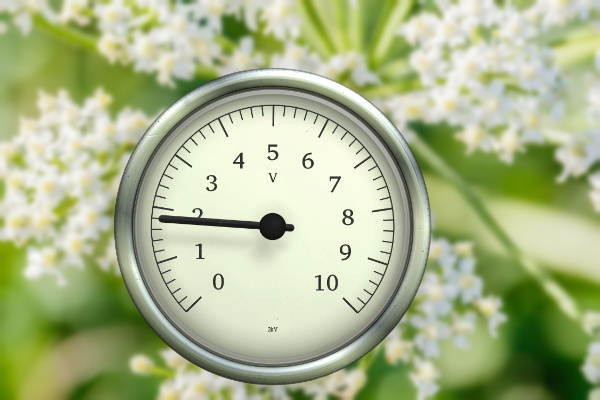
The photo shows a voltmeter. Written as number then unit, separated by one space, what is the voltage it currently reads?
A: 1.8 V
